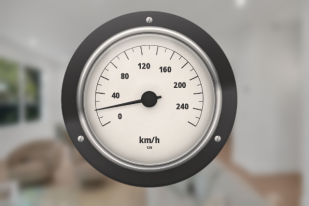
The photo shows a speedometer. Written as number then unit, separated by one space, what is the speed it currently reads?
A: 20 km/h
